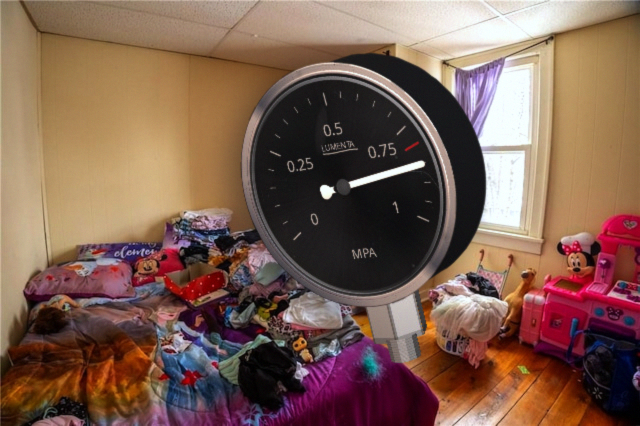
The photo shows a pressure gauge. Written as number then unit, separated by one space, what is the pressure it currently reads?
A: 0.85 MPa
